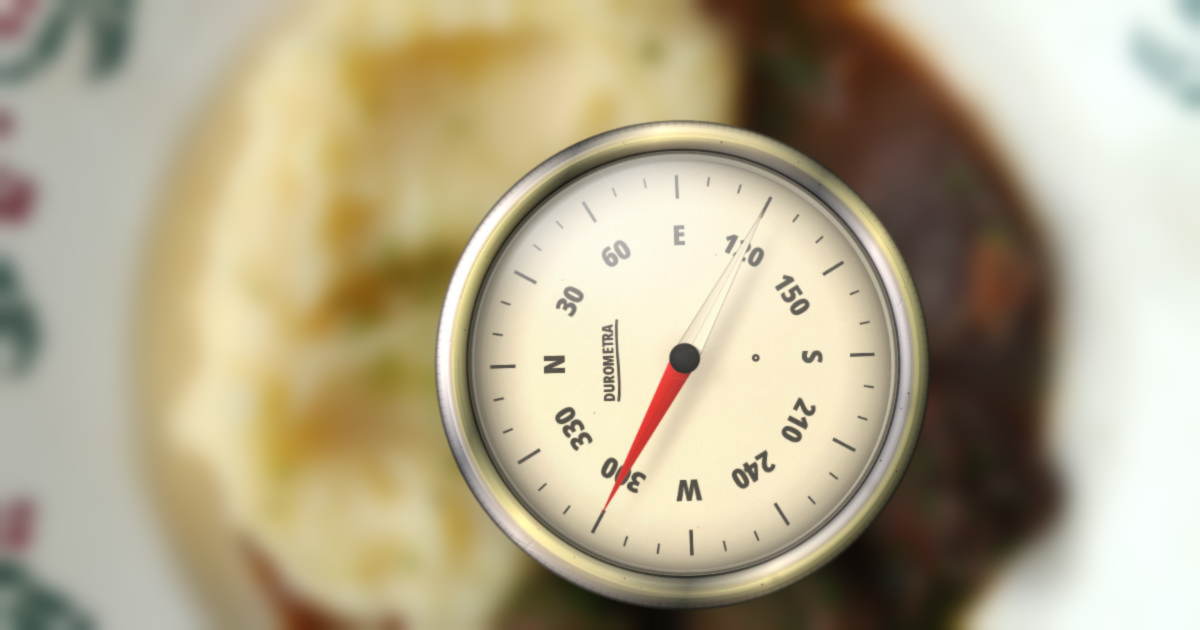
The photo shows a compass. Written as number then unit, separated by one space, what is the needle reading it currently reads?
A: 300 °
